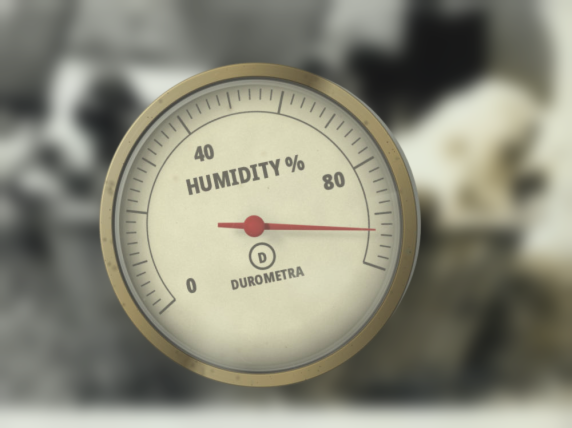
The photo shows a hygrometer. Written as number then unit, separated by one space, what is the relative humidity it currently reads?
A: 93 %
